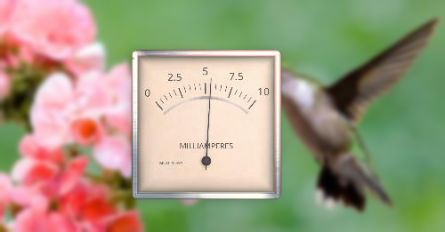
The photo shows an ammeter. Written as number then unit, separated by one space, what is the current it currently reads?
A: 5.5 mA
